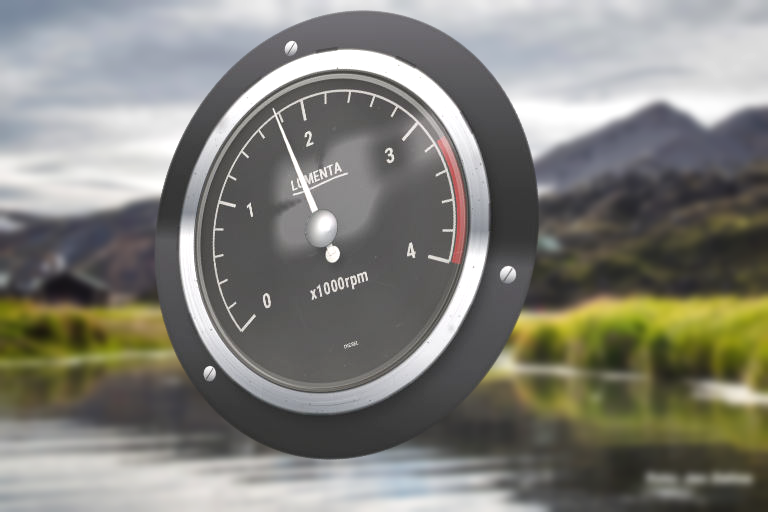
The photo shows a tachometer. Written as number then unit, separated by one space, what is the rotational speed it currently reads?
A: 1800 rpm
